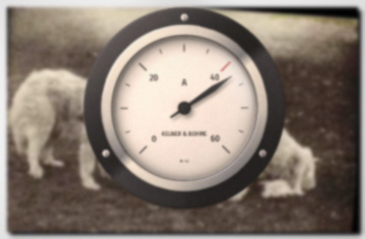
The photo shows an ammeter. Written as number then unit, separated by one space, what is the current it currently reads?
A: 42.5 A
